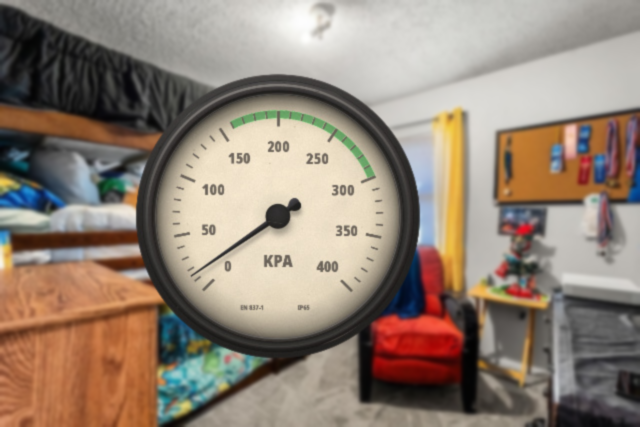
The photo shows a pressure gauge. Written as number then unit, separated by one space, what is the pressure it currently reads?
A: 15 kPa
